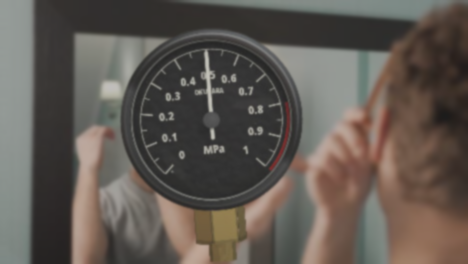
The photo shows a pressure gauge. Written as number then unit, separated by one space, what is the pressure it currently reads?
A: 0.5 MPa
